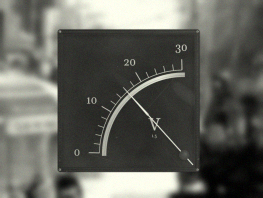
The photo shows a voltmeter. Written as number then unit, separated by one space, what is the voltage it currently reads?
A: 16 V
